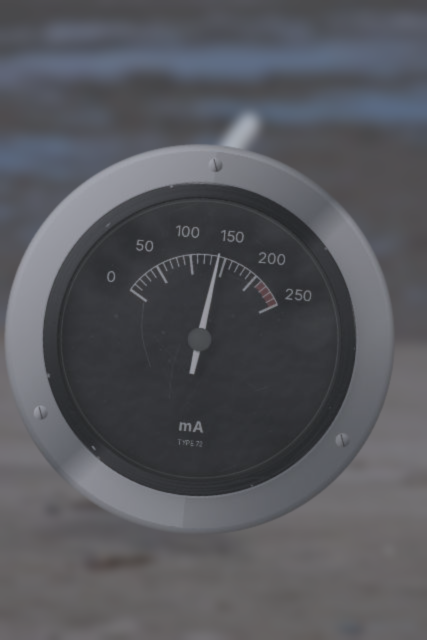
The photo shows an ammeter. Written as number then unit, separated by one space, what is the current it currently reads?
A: 140 mA
